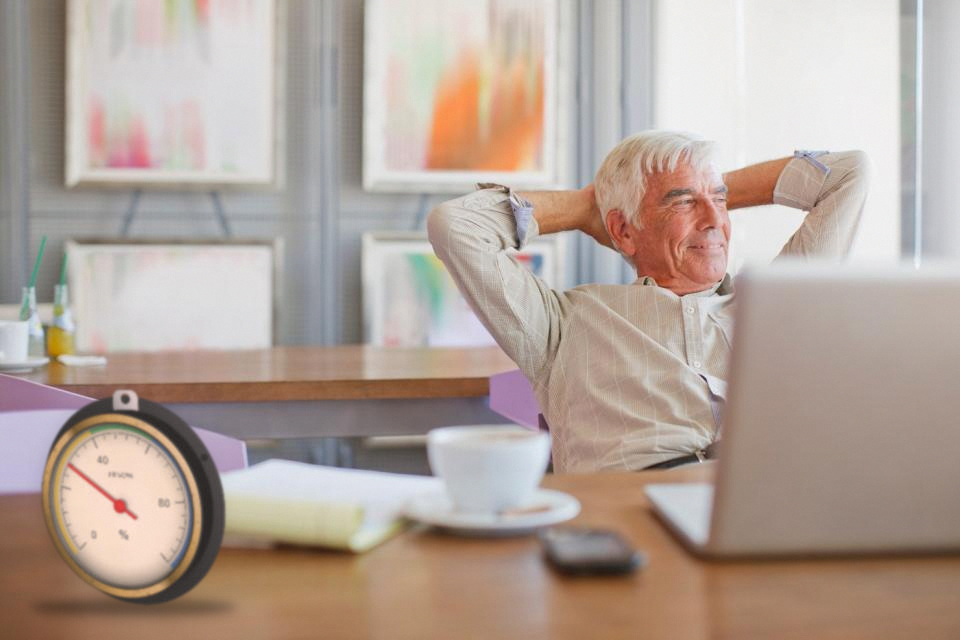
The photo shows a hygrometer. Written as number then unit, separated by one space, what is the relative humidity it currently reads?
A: 28 %
